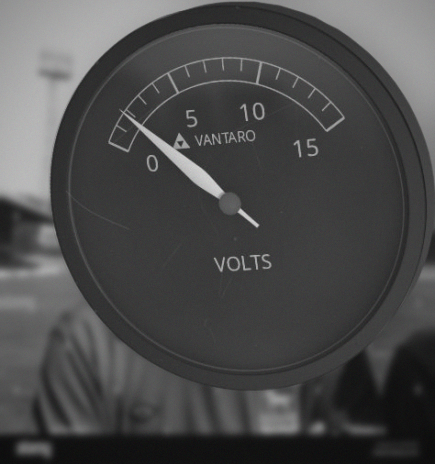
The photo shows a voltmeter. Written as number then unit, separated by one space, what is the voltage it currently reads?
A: 2 V
